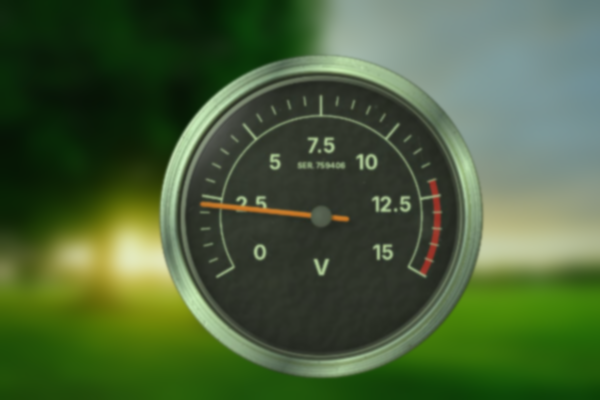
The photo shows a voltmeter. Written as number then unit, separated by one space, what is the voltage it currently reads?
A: 2.25 V
